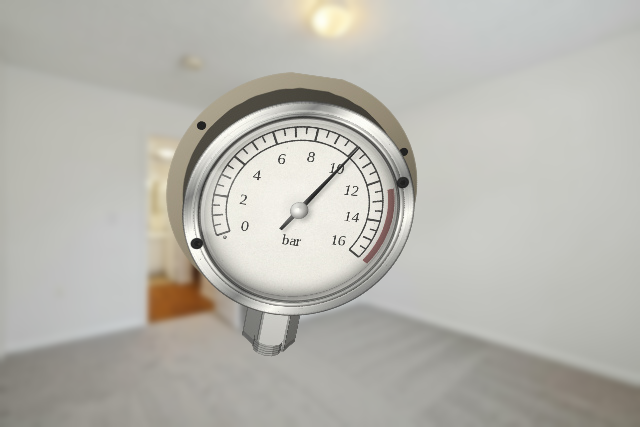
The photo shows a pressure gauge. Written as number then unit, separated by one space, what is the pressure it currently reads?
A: 10 bar
